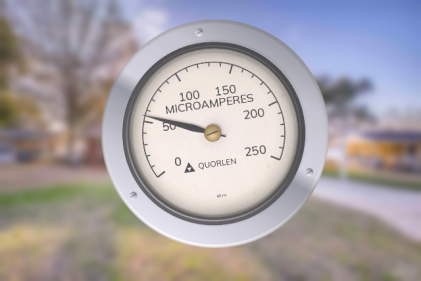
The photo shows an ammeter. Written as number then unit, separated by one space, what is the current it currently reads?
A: 55 µA
